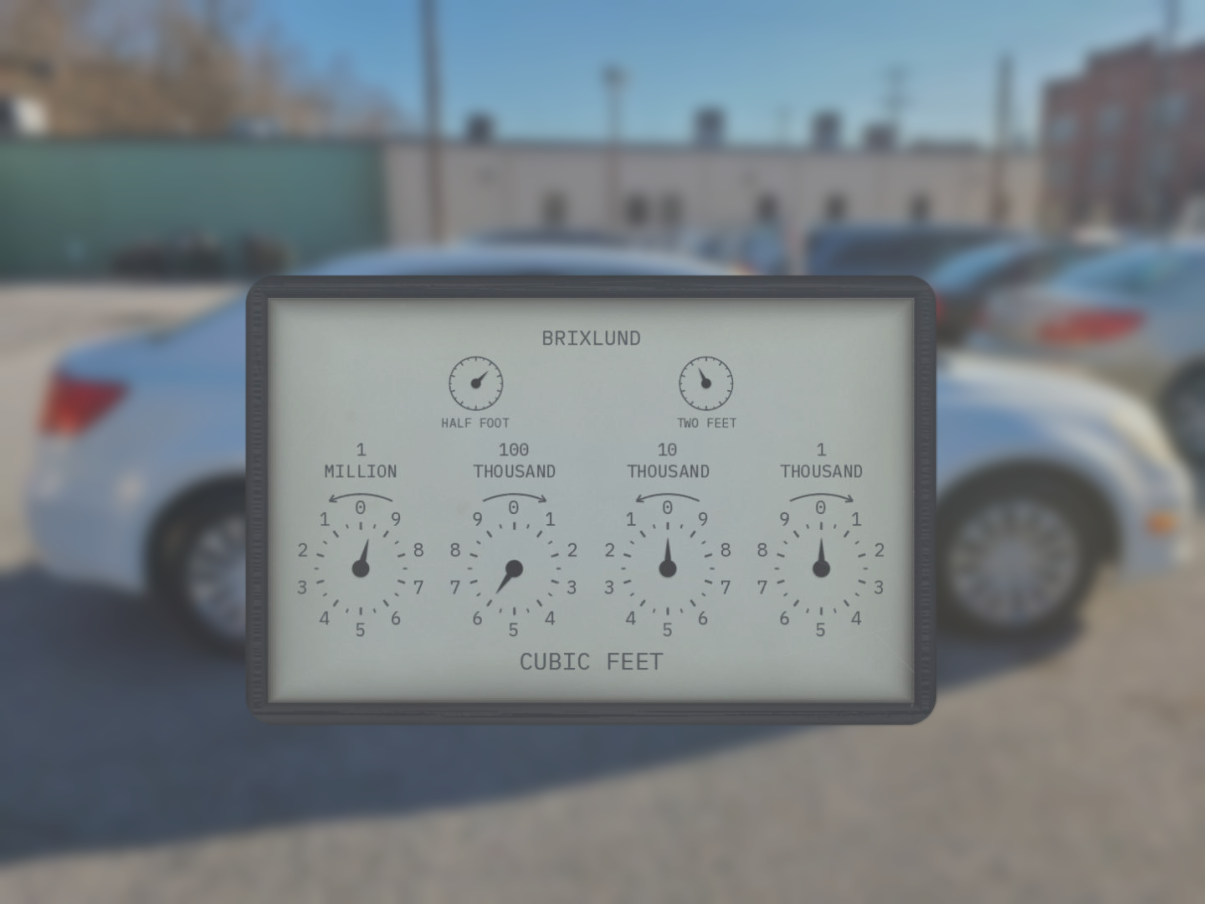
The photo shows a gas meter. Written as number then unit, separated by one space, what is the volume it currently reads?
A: 960000 ft³
